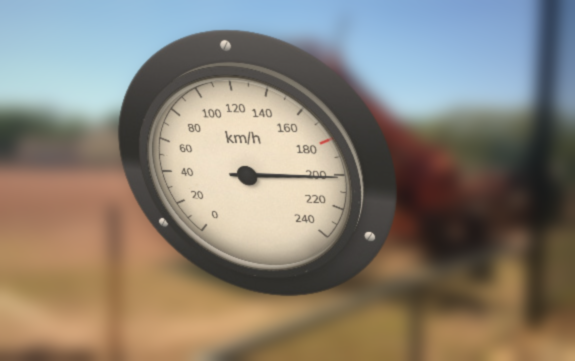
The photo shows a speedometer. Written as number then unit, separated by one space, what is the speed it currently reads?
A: 200 km/h
